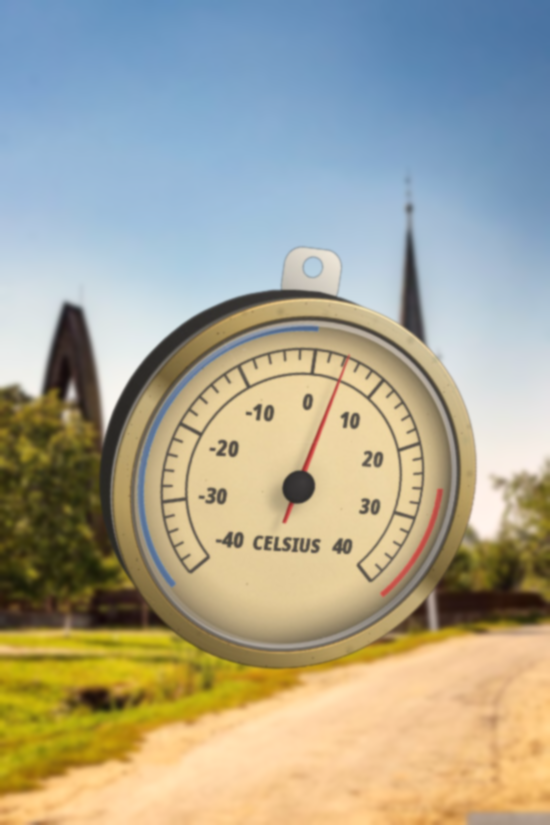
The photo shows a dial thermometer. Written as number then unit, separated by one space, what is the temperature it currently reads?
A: 4 °C
